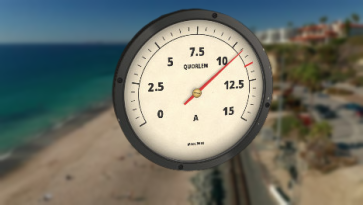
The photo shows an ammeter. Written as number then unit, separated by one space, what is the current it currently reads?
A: 10.5 A
